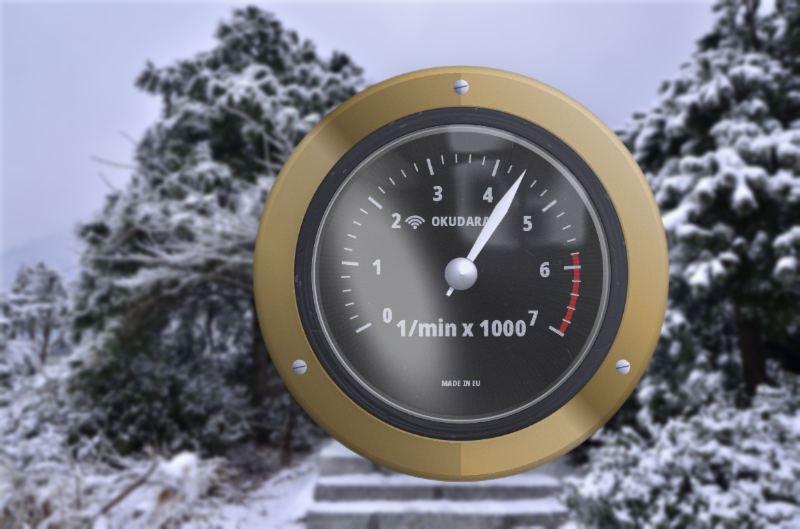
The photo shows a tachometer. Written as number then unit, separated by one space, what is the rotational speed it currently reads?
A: 4400 rpm
